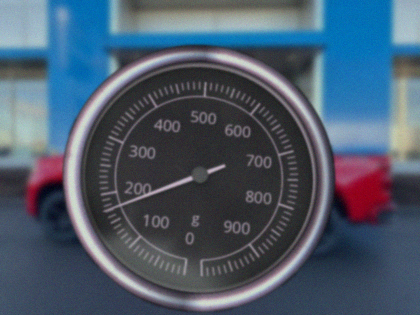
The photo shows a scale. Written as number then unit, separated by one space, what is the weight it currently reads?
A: 170 g
